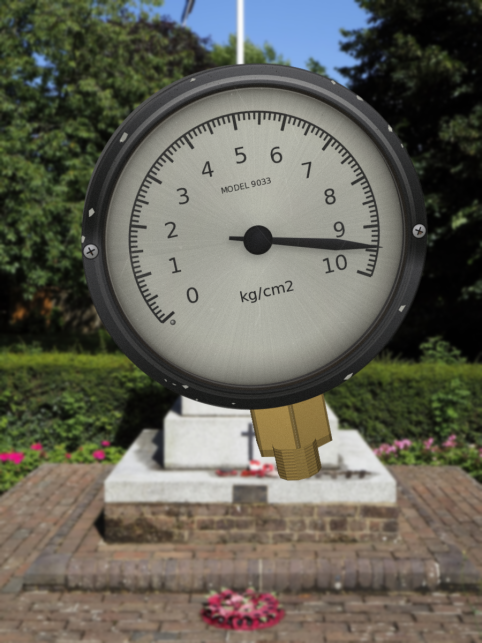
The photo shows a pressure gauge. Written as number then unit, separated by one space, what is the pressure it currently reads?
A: 9.4 kg/cm²
